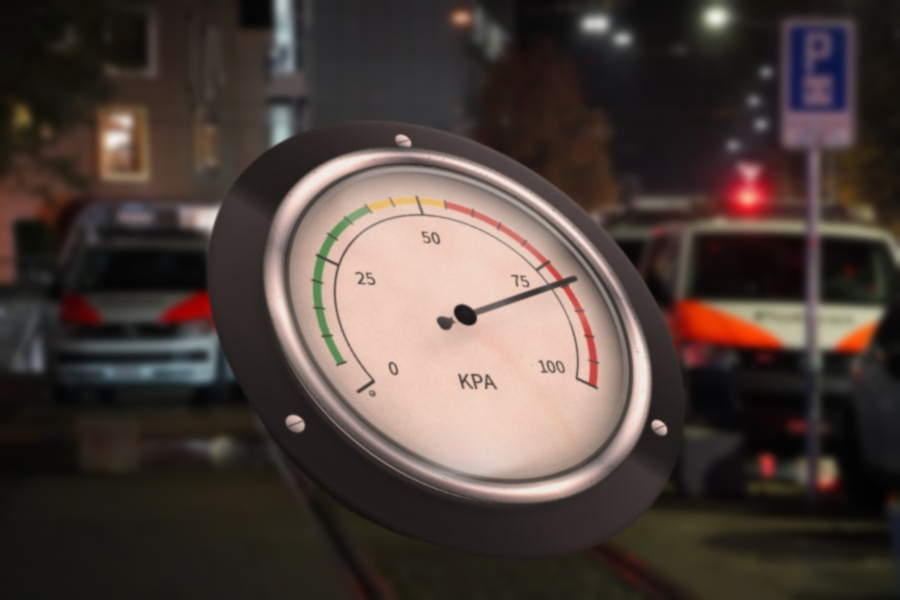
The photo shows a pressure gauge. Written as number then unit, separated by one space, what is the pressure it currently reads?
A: 80 kPa
